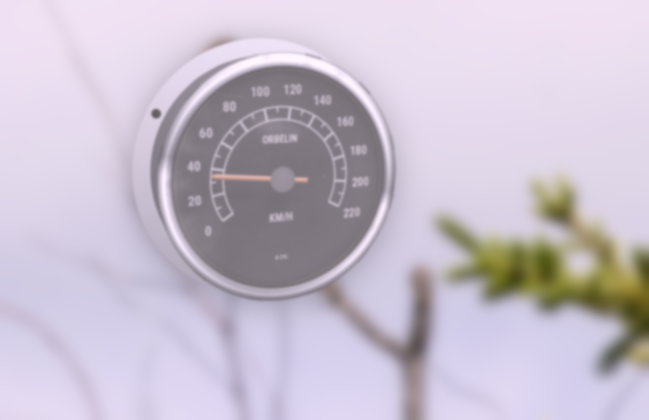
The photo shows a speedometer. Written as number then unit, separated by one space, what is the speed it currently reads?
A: 35 km/h
